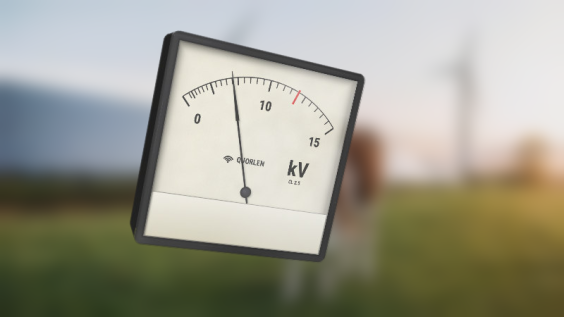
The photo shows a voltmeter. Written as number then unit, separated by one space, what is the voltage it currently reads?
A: 7 kV
